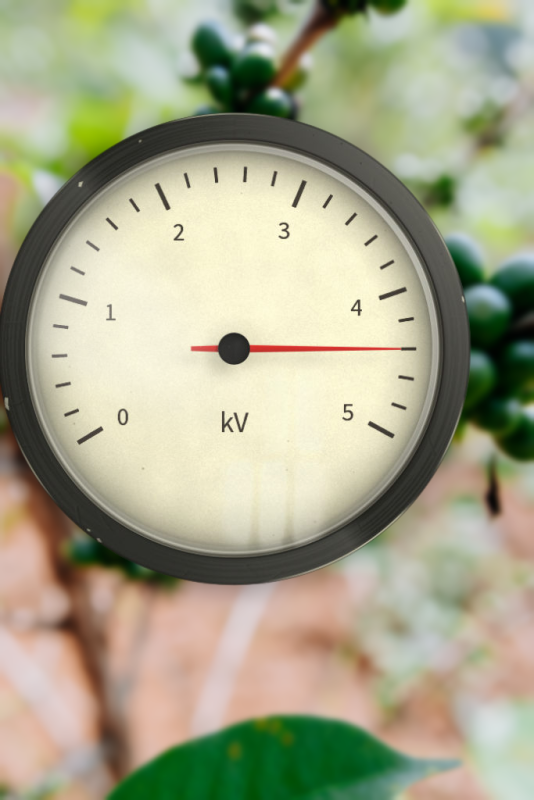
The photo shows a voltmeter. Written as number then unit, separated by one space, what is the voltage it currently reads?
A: 4.4 kV
